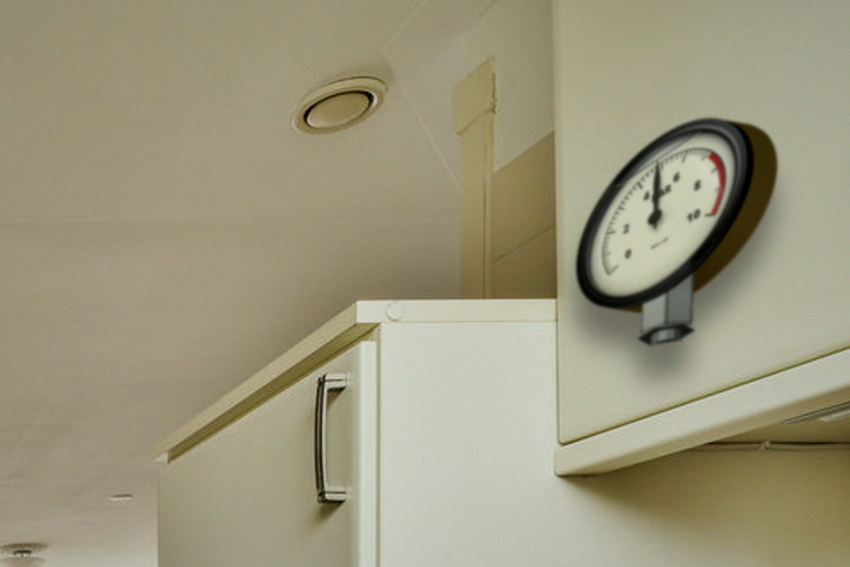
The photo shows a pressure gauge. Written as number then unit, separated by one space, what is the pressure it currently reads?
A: 5 bar
